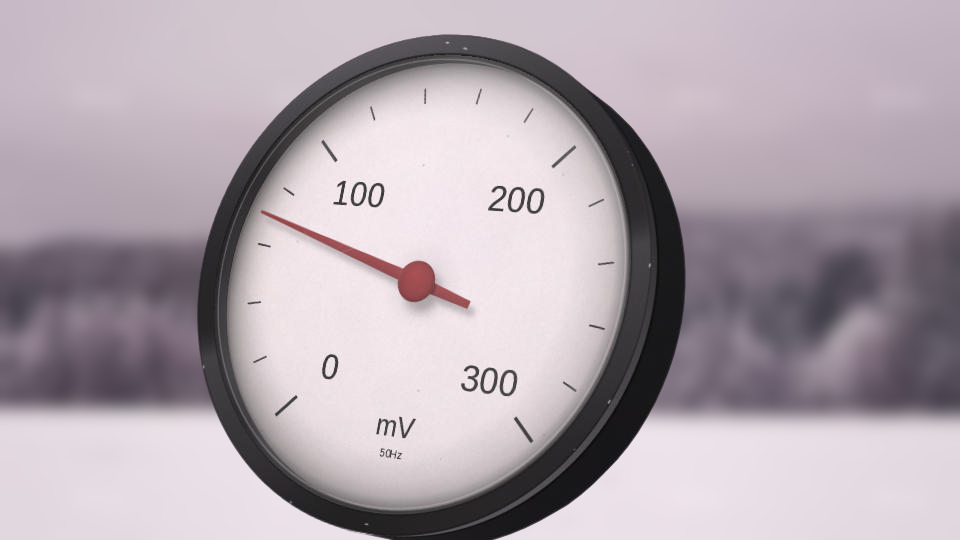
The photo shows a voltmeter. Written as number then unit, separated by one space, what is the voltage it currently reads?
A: 70 mV
